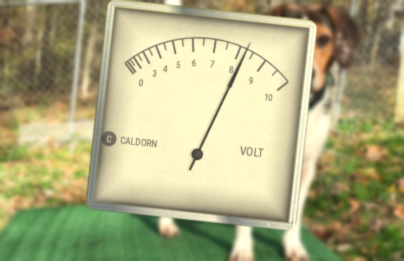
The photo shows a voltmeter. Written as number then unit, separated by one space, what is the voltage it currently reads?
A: 8.25 V
